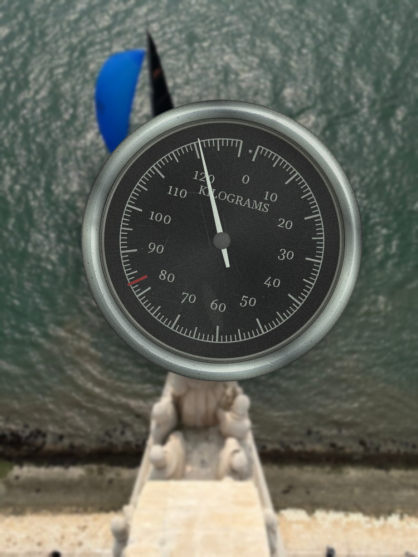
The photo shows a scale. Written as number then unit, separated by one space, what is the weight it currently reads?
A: 121 kg
